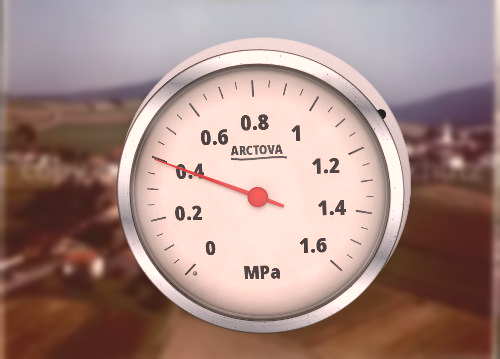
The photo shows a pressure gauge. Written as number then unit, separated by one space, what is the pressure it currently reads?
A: 0.4 MPa
